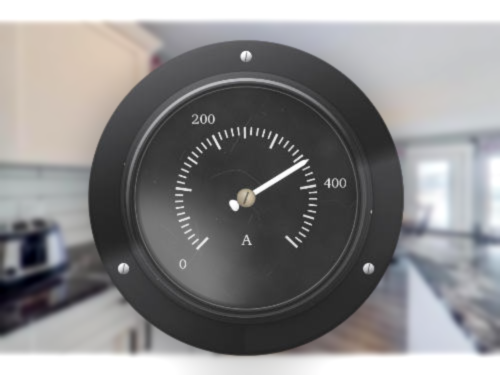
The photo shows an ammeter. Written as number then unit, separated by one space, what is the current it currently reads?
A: 360 A
